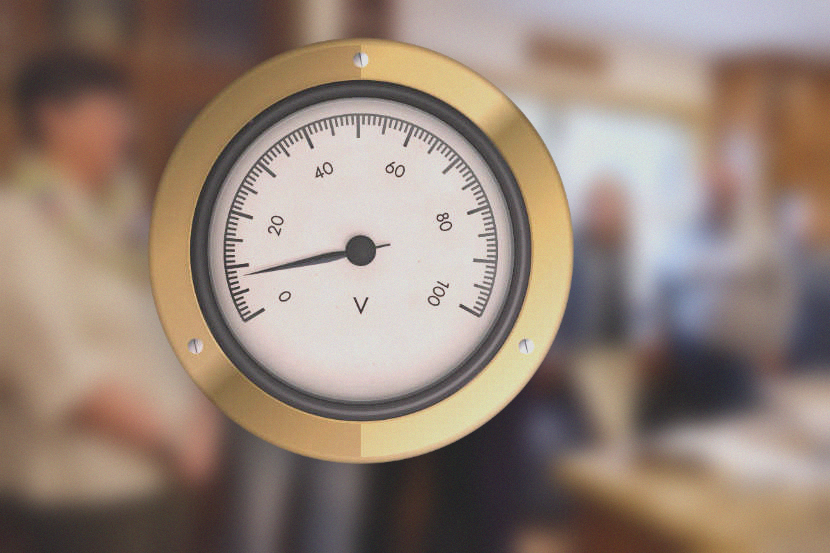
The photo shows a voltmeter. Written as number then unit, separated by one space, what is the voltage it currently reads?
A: 8 V
